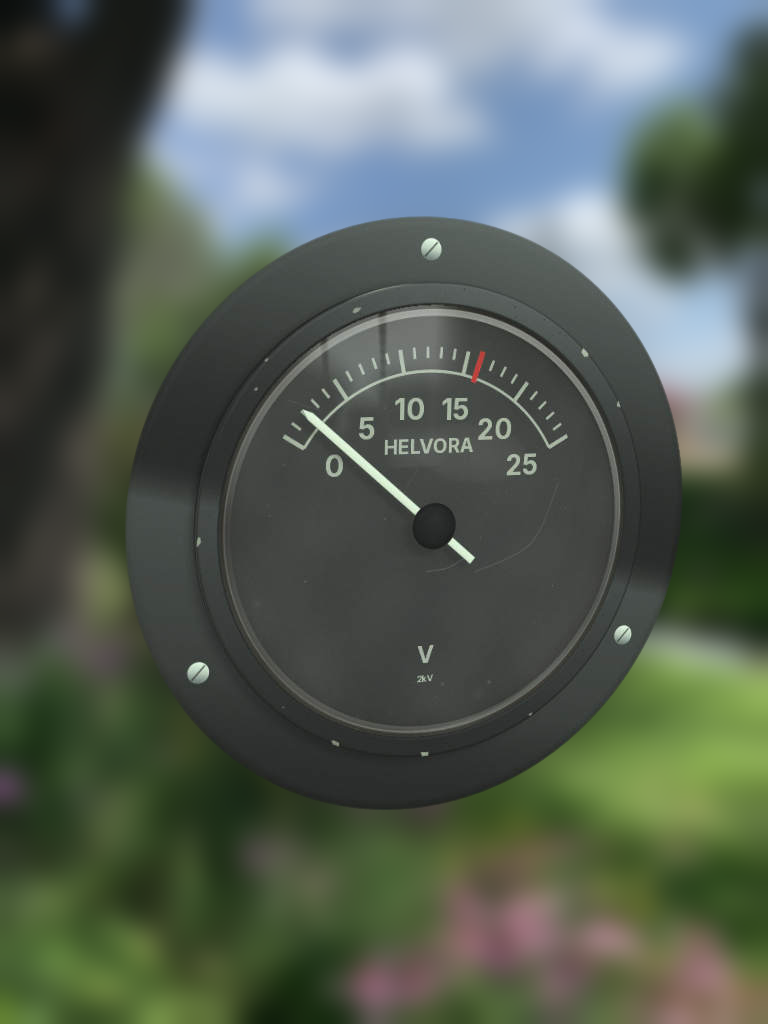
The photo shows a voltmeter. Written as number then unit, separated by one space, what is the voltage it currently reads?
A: 2 V
